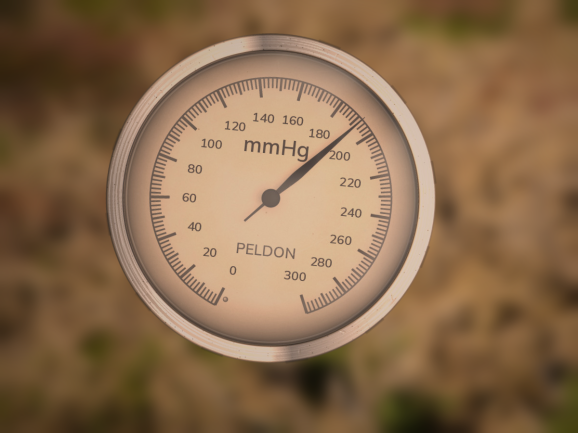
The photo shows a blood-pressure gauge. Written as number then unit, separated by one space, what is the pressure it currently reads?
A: 192 mmHg
